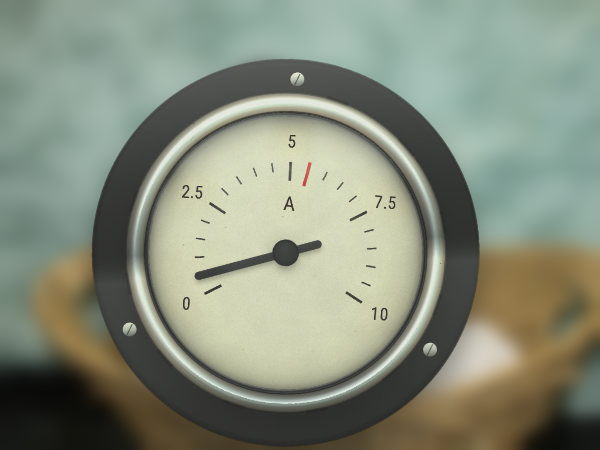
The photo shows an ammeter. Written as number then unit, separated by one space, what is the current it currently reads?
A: 0.5 A
